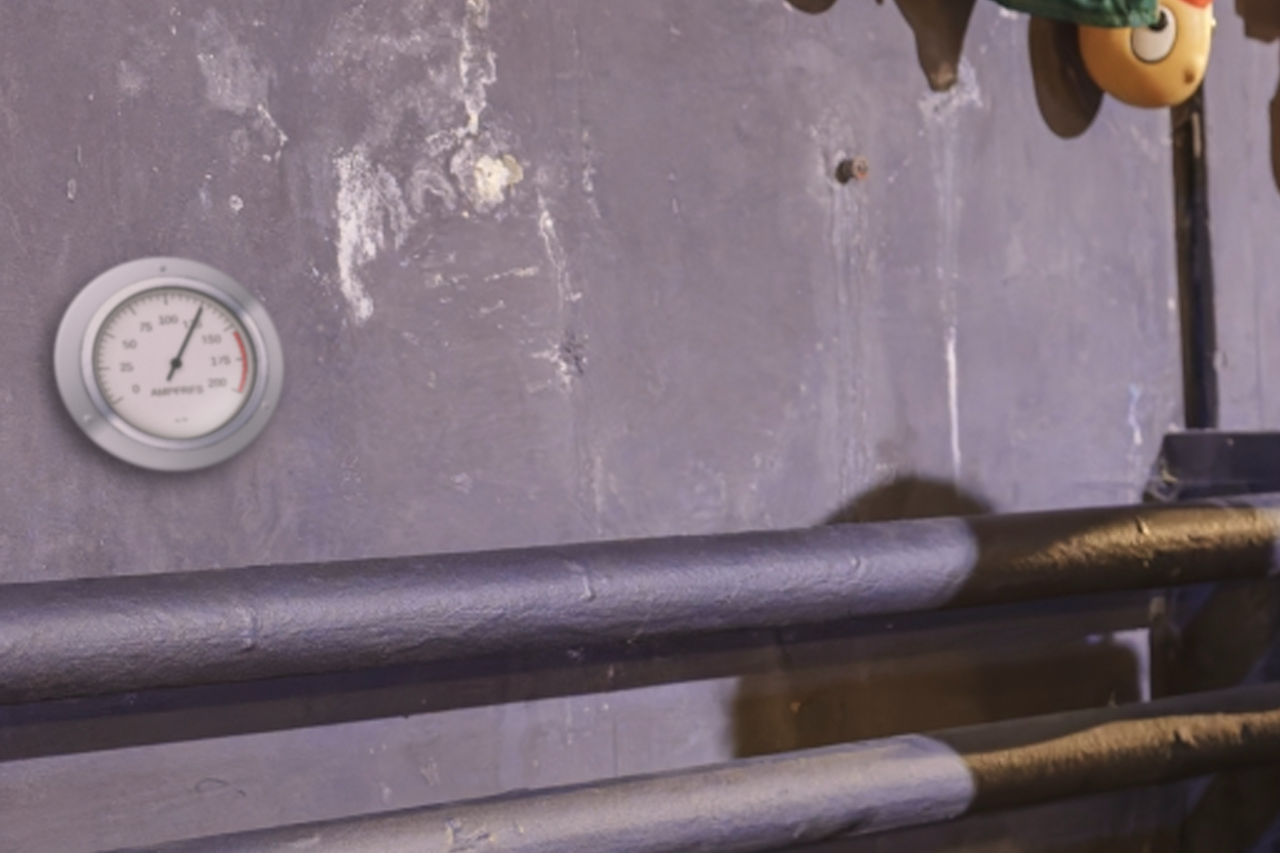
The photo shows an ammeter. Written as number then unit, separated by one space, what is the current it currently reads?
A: 125 A
